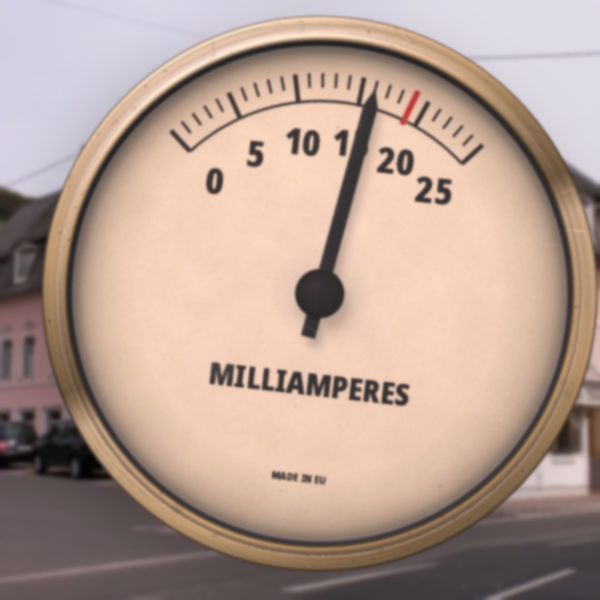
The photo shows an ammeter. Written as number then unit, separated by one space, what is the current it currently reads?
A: 16 mA
